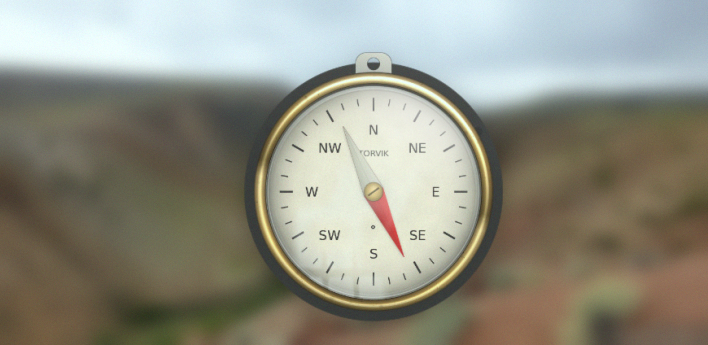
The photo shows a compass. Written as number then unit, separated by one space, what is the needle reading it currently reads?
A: 155 °
